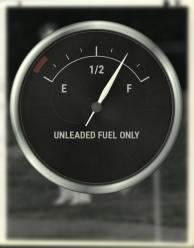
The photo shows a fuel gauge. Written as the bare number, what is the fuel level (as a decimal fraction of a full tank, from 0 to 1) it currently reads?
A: 0.75
